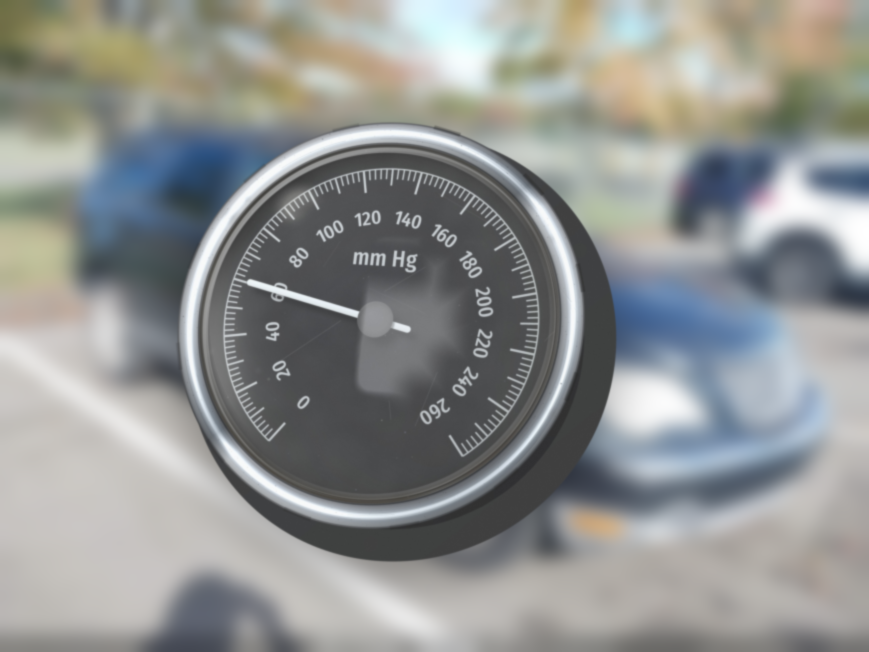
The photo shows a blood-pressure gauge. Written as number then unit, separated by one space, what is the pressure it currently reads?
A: 60 mmHg
